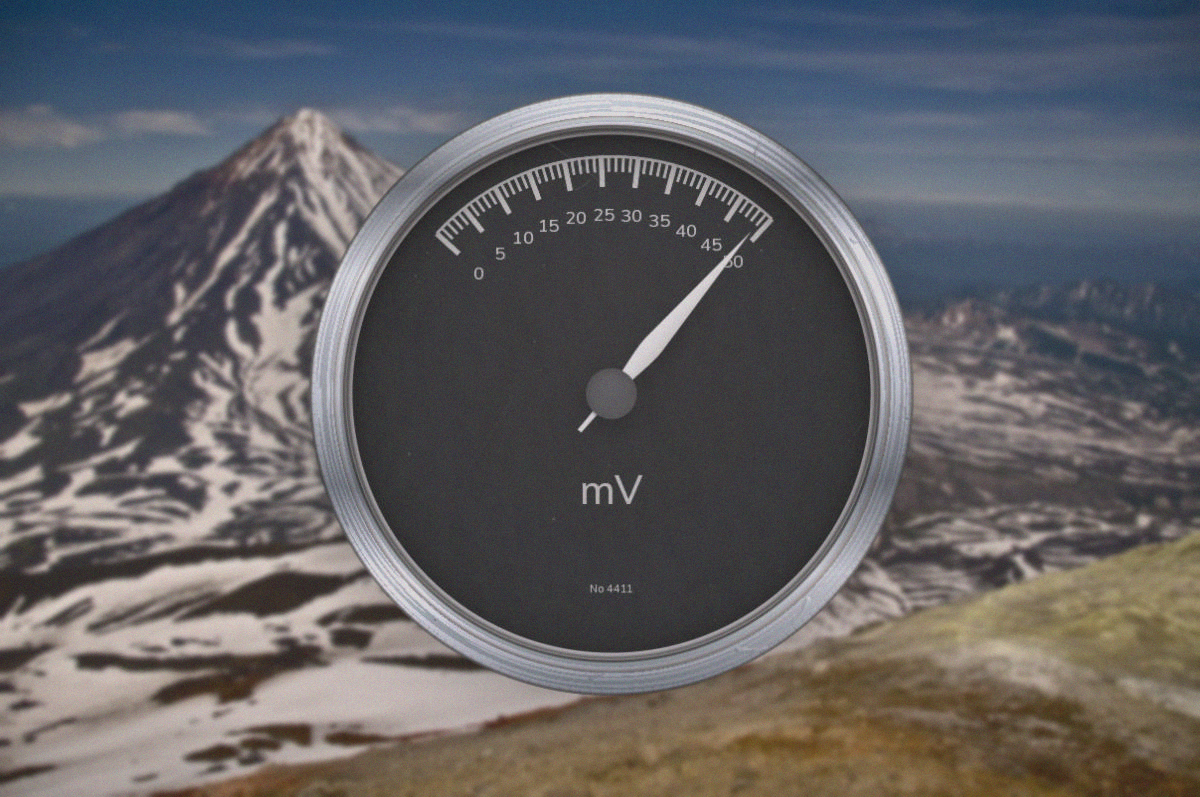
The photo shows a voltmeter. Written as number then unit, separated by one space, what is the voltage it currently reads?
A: 49 mV
